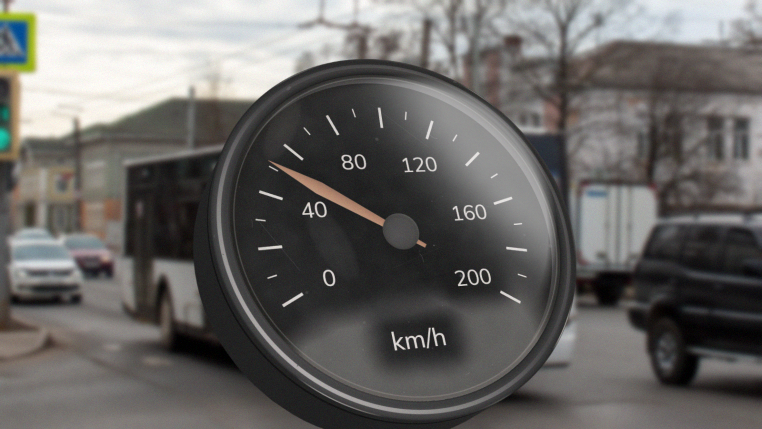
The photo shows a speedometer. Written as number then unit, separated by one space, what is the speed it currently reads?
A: 50 km/h
